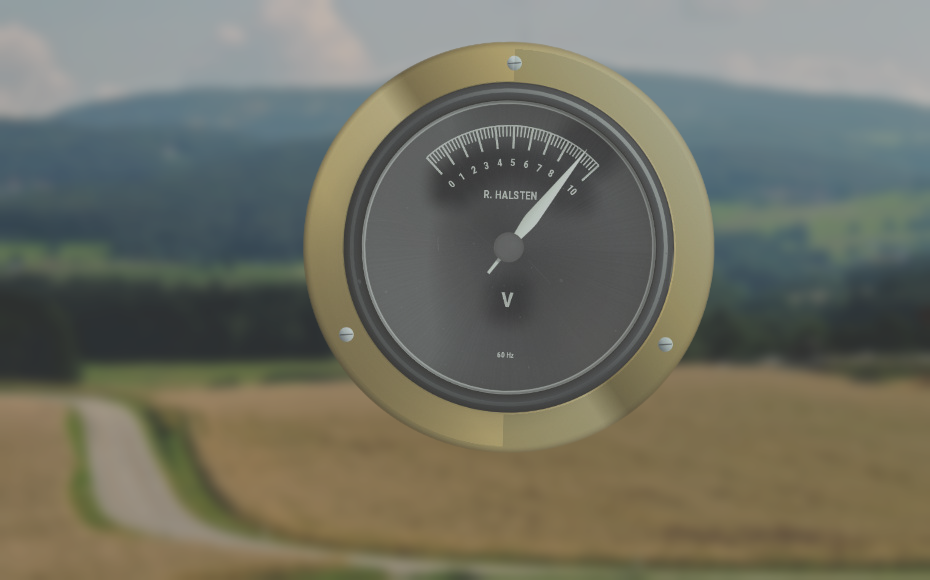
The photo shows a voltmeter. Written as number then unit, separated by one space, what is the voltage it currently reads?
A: 9 V
